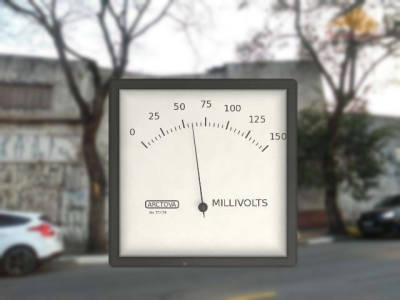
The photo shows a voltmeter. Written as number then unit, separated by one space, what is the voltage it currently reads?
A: 60 mV
